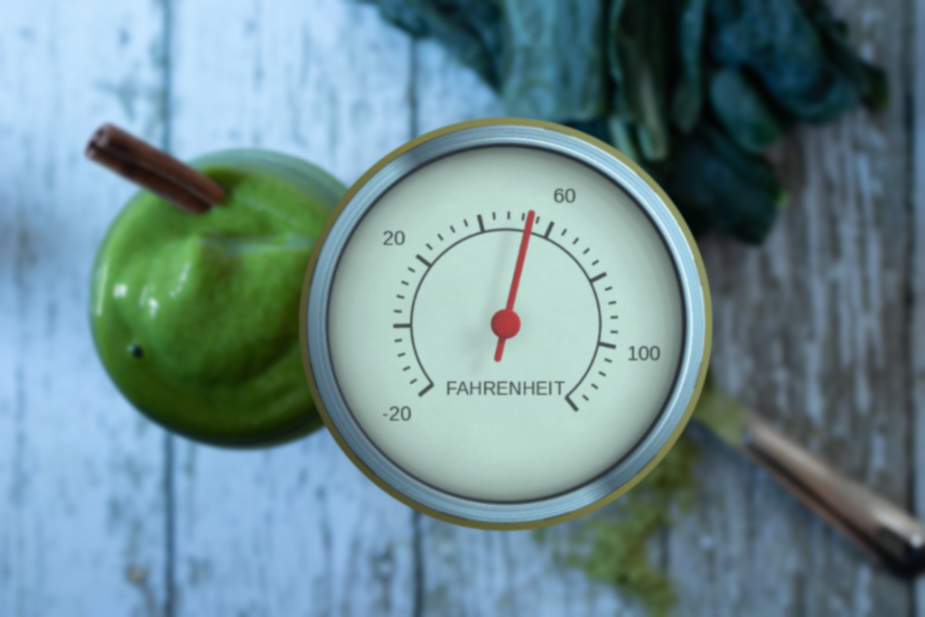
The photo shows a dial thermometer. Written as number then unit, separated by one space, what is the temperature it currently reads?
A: 54 °F
